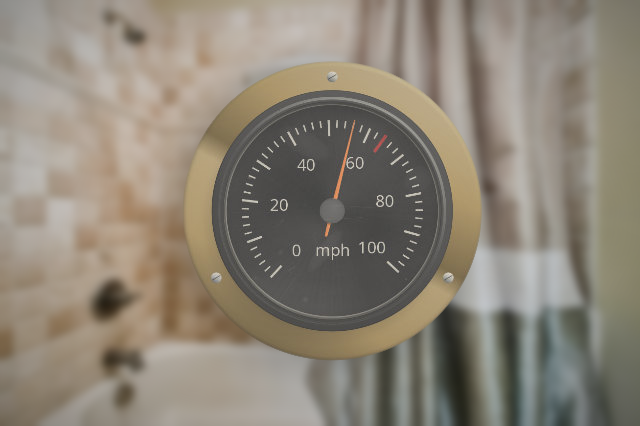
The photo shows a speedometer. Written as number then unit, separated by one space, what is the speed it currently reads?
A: 56 mph
